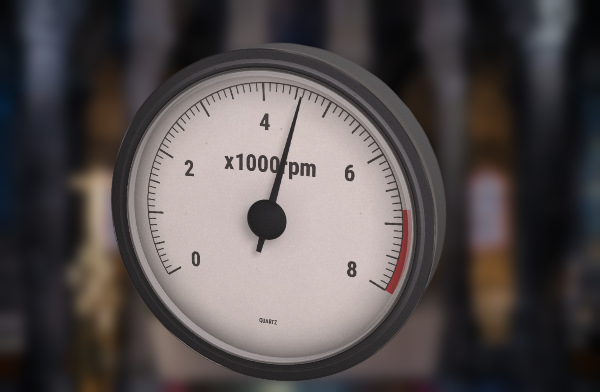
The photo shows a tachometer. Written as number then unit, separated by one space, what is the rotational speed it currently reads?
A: 4600 rpm
